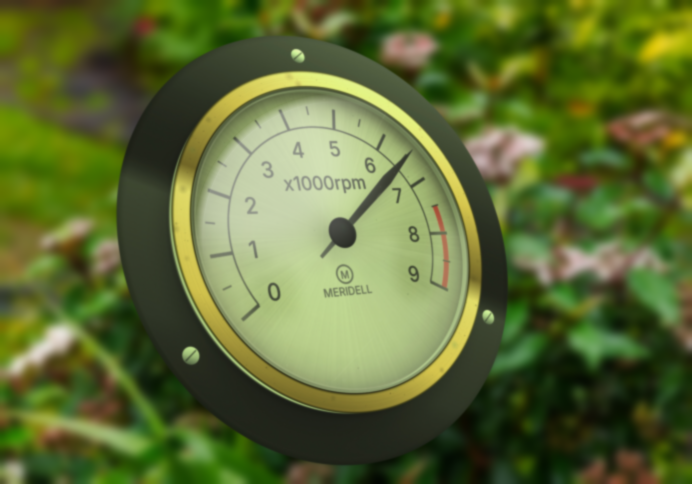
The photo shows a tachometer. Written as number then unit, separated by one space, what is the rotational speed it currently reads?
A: 6500 rpm
